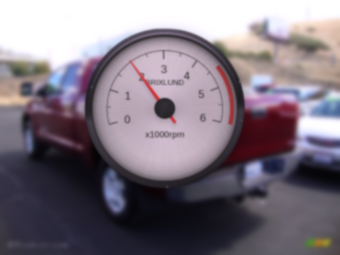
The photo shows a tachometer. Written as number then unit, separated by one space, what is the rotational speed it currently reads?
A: 2000 rpm
